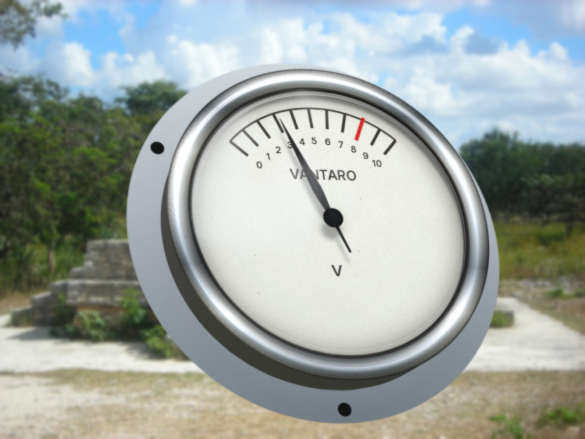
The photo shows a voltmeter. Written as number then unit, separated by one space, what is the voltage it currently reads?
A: 3 V
